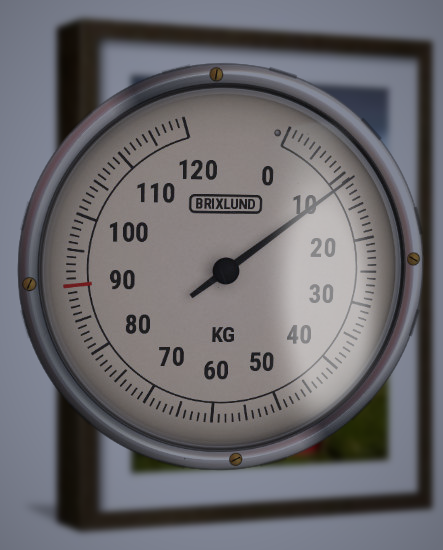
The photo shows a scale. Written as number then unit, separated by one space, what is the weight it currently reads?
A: 11 kg
